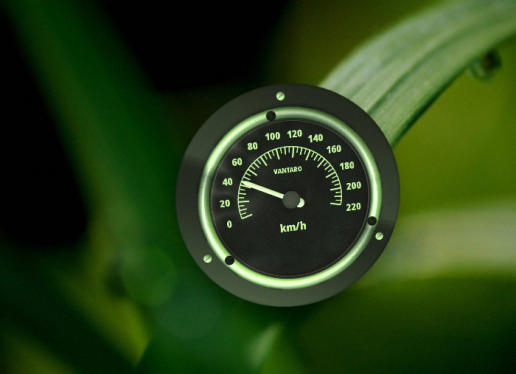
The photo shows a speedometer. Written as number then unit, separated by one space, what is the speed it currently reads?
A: 45 km/h
